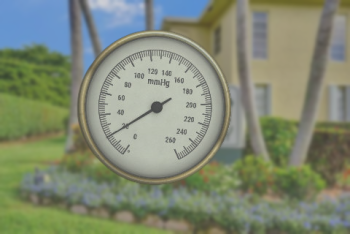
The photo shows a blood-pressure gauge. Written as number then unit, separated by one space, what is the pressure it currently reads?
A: 20 mmHg
